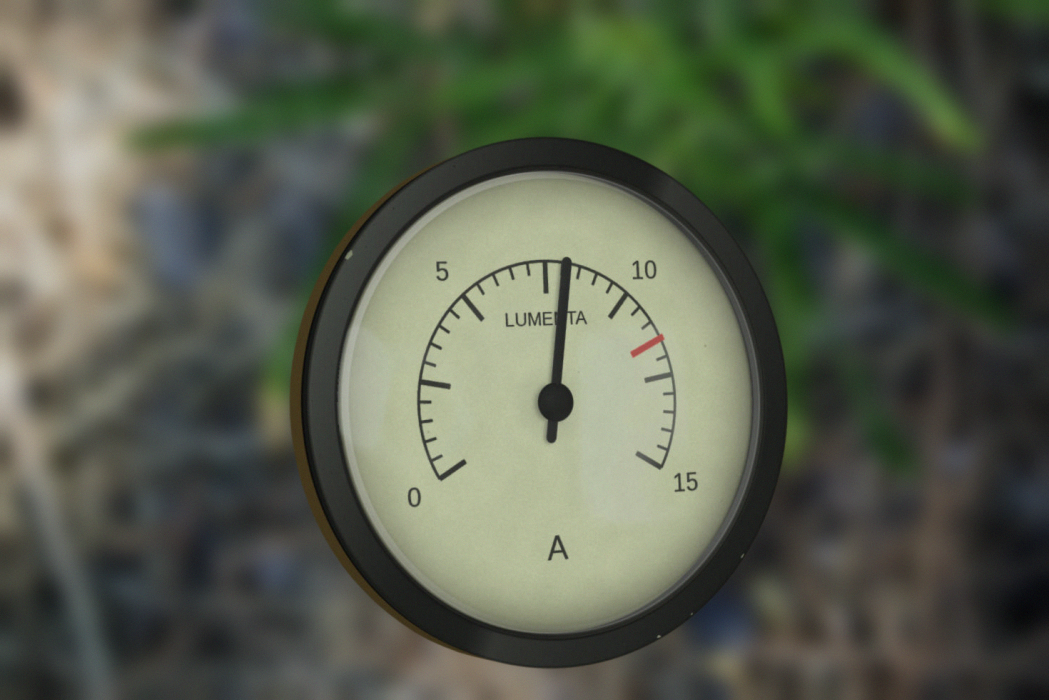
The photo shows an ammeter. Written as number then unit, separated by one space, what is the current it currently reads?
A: 8 A
